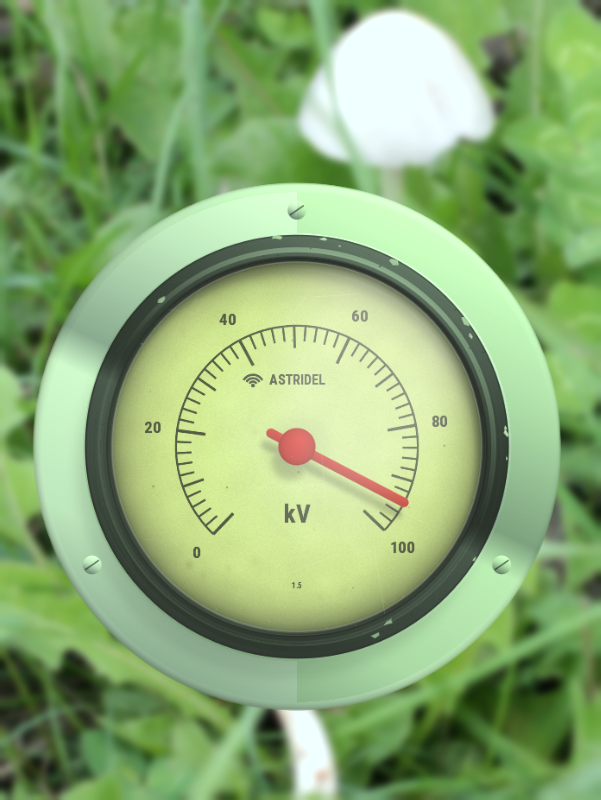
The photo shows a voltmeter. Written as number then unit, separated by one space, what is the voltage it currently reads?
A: 94 kV
